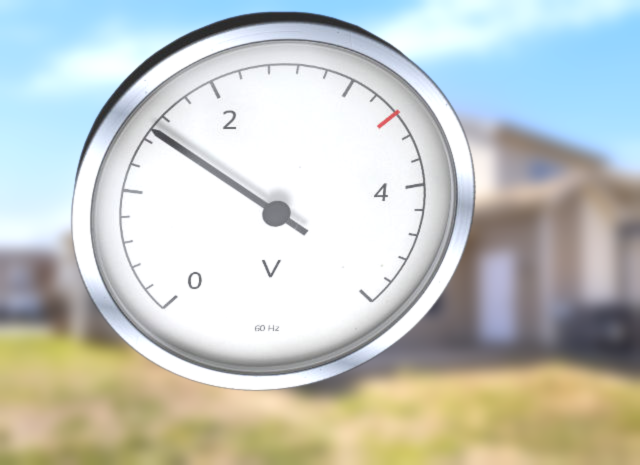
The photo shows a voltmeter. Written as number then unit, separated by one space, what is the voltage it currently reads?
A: 1.5 V
